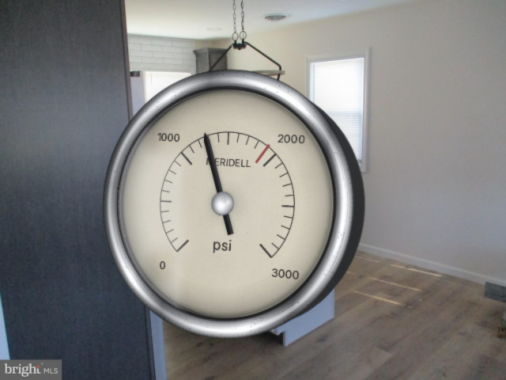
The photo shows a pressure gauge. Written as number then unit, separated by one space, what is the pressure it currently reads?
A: 1300 psi
